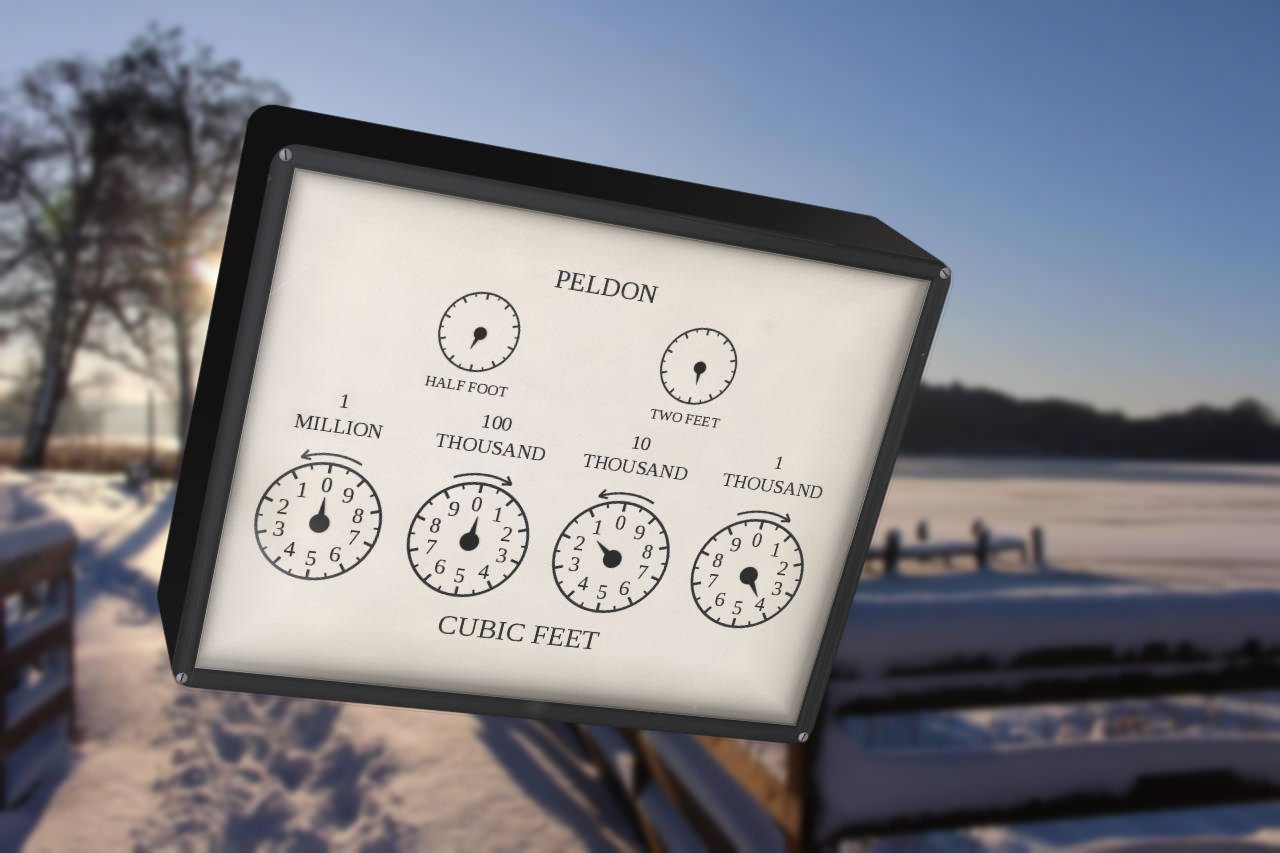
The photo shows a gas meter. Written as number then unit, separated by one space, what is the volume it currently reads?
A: 1400 ft³
